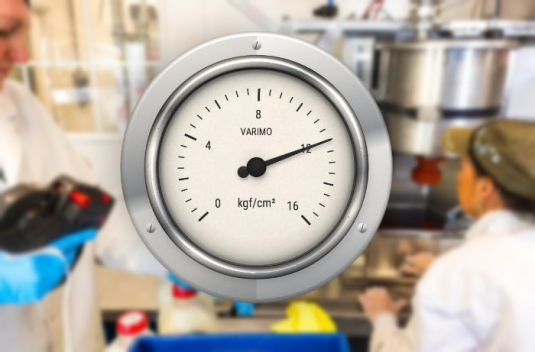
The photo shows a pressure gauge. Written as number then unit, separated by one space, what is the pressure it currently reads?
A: 12 kg/cm²
